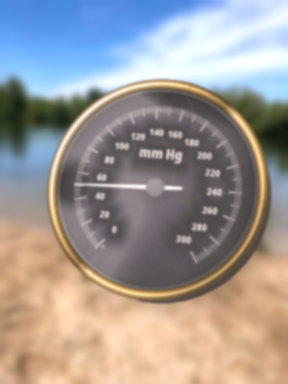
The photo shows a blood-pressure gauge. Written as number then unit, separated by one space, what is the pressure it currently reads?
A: 50 mmHg
